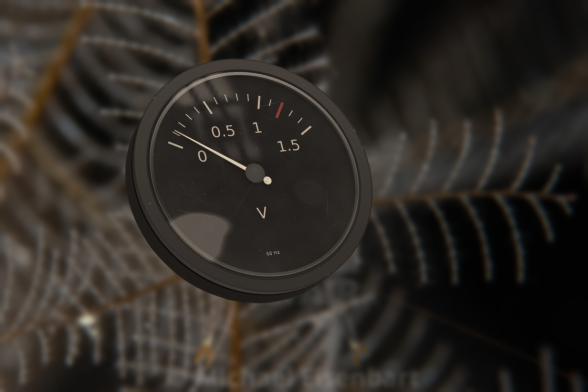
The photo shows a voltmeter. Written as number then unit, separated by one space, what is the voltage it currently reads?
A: 0.1 V
